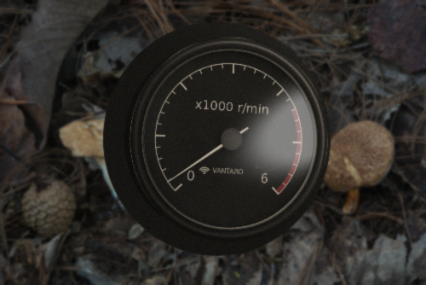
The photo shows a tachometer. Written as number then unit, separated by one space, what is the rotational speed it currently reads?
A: 200 rpm
